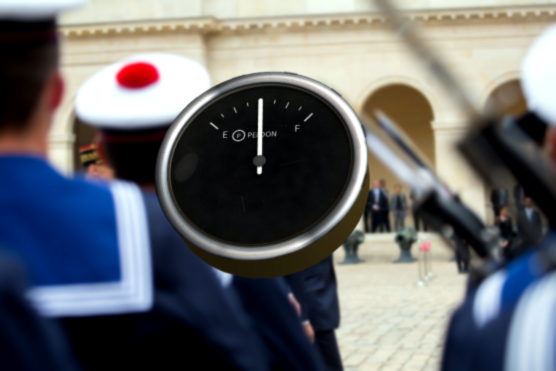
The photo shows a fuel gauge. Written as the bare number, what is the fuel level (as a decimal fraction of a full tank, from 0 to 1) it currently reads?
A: 0.5
